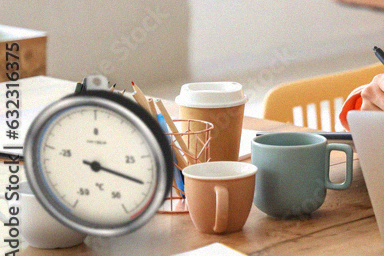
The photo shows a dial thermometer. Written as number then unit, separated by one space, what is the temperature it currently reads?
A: 35 °C
